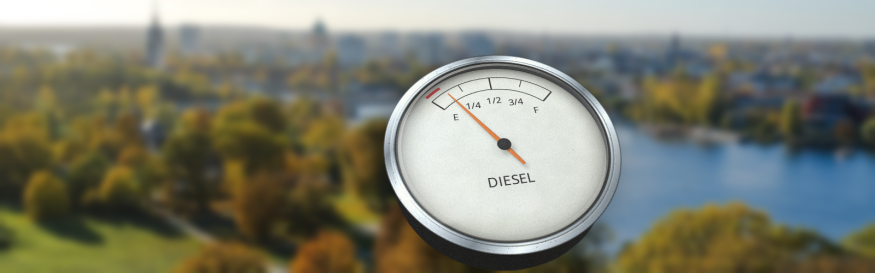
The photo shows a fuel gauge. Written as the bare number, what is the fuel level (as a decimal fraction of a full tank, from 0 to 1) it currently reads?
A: 0.125
